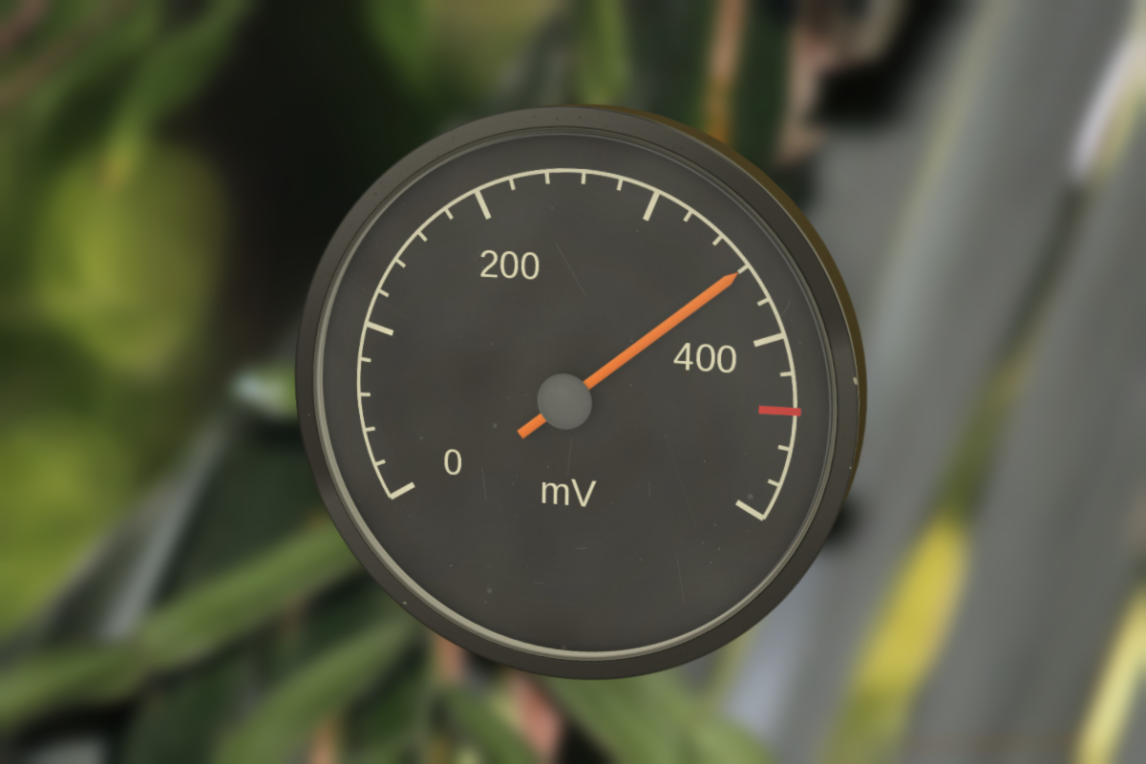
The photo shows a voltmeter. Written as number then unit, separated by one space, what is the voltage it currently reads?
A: 360 mV
